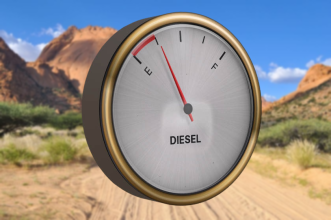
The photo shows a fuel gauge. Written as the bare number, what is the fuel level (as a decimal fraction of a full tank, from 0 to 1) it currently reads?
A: 0.25
